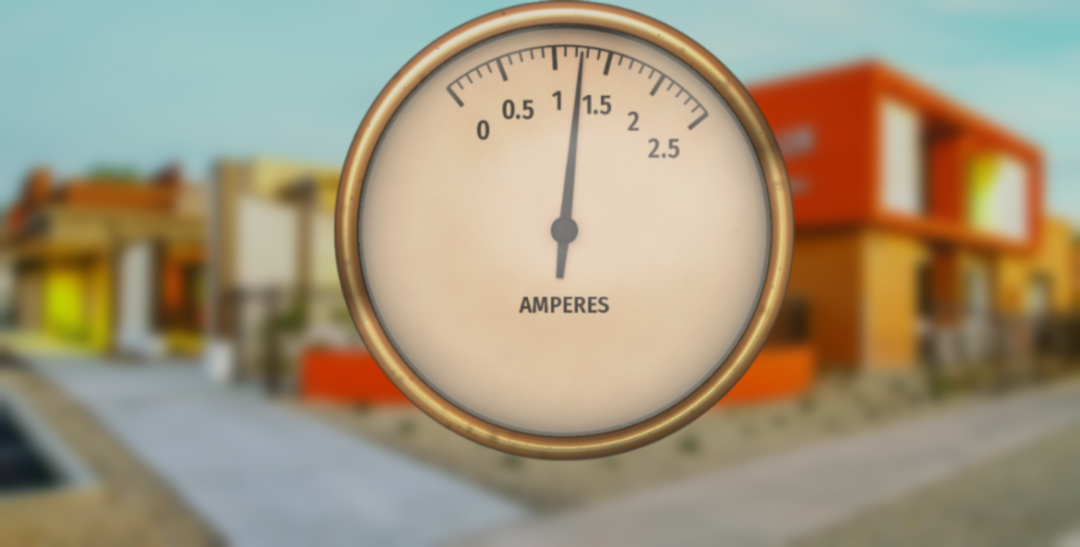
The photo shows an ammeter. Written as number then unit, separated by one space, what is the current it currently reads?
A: 1.25 A
